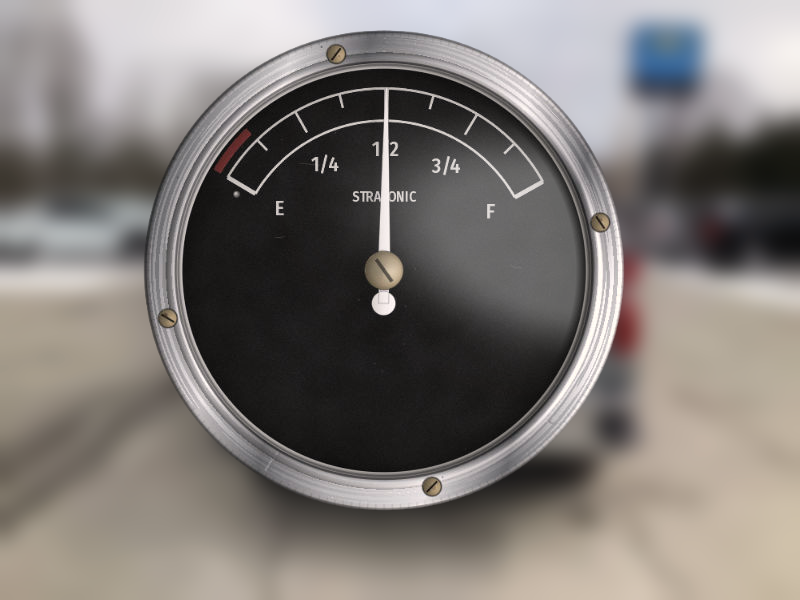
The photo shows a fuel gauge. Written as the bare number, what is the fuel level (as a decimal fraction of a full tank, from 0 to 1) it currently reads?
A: 0.5
